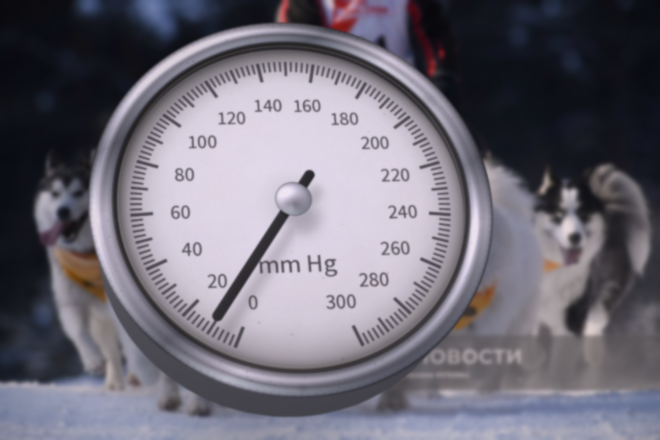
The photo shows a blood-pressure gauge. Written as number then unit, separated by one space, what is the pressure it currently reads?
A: 10 mmHg
